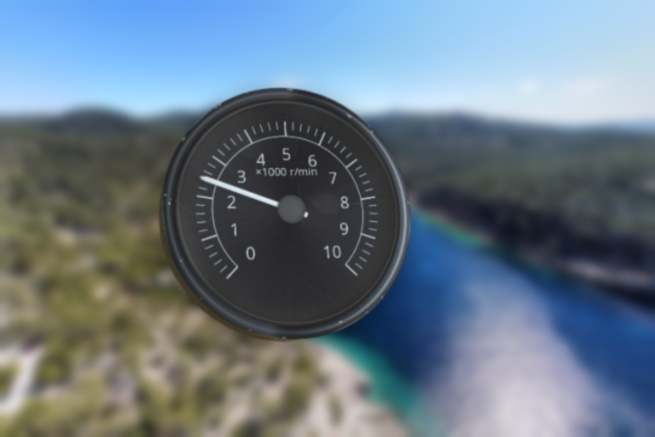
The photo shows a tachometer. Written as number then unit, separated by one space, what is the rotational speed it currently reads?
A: 2400 rpm
